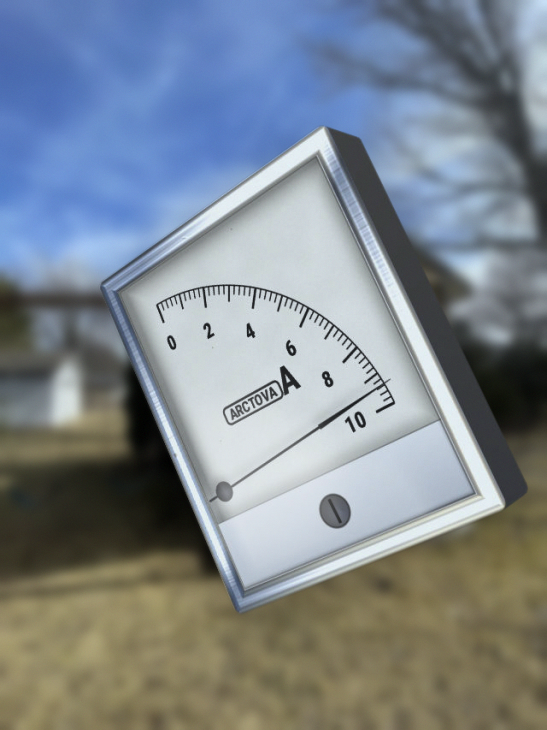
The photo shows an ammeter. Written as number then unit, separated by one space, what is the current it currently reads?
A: 9.4 A
